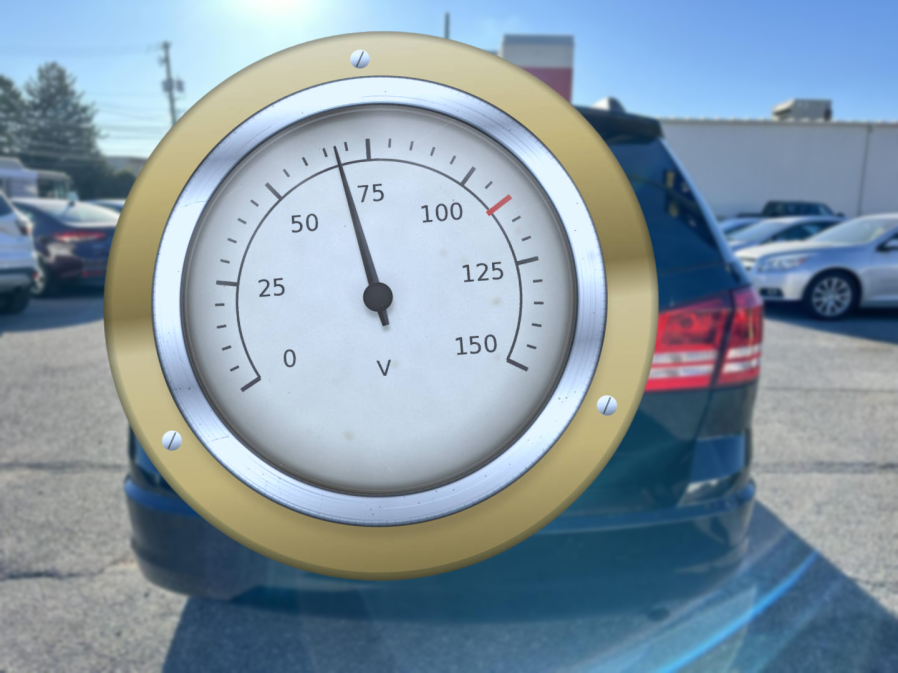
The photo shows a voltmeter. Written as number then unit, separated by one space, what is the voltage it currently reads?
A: 67.5 V
